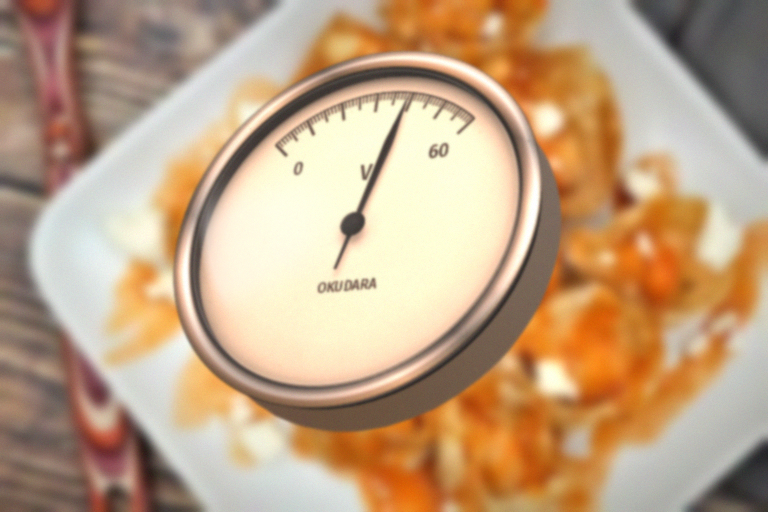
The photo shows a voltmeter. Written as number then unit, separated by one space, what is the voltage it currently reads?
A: 40 V
